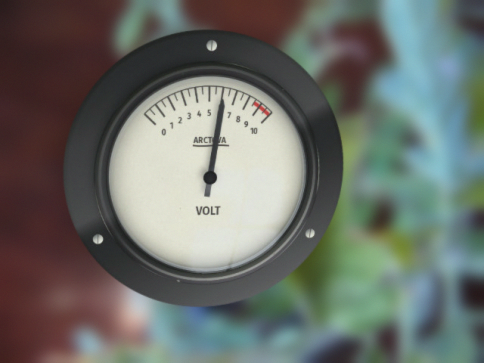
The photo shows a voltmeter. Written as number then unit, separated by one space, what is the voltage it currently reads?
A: 6 V
